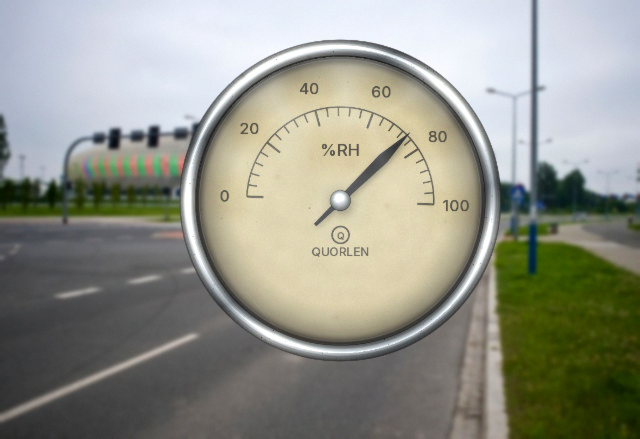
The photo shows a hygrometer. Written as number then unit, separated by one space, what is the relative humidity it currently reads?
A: 74 %
